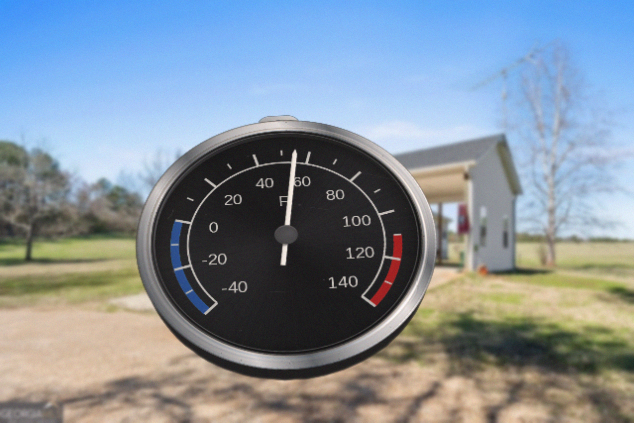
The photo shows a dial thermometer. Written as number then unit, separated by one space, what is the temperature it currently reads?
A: 55 °F
